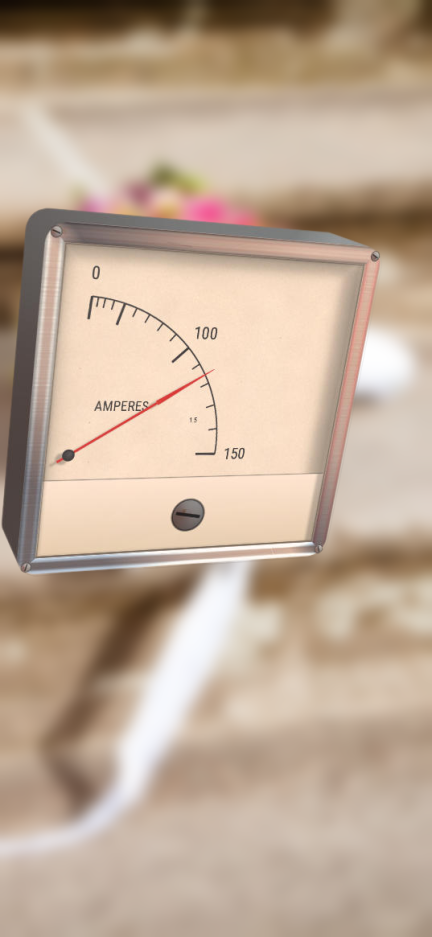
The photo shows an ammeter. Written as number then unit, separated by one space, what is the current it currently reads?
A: 115 A
